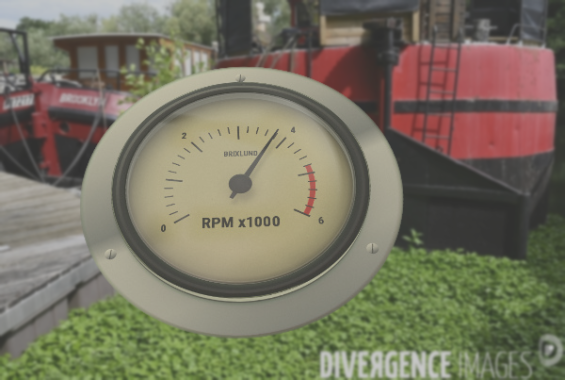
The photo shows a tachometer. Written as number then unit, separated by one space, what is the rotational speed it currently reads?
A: 3800 rpm
